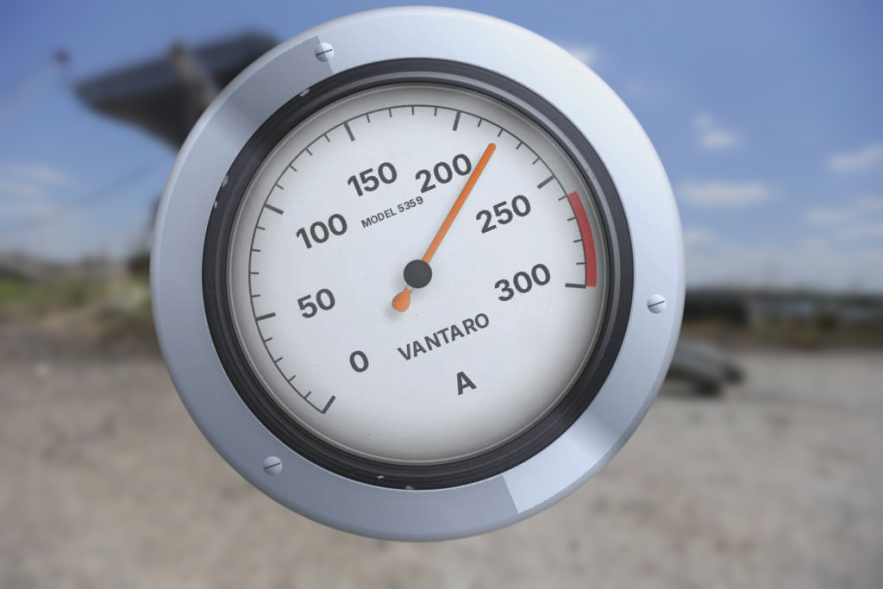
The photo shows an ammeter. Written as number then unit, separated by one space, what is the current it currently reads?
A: 220 A
